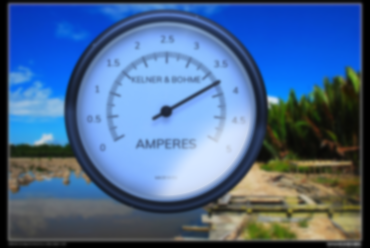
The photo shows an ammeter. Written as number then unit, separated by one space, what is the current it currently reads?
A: 3.75 A
